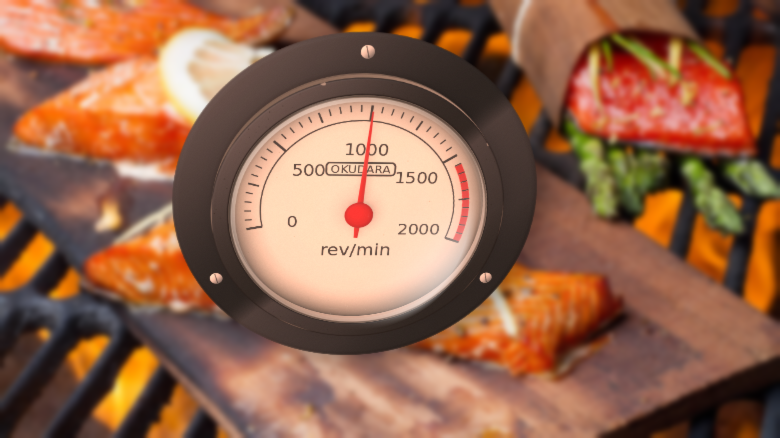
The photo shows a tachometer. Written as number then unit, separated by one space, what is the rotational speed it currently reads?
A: 1000 rpm
